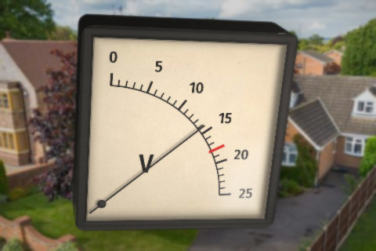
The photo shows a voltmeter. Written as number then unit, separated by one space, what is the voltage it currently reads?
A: 14 V
